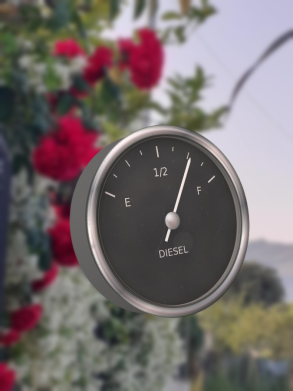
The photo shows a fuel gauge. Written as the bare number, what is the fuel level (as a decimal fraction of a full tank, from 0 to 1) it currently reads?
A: 0.75
